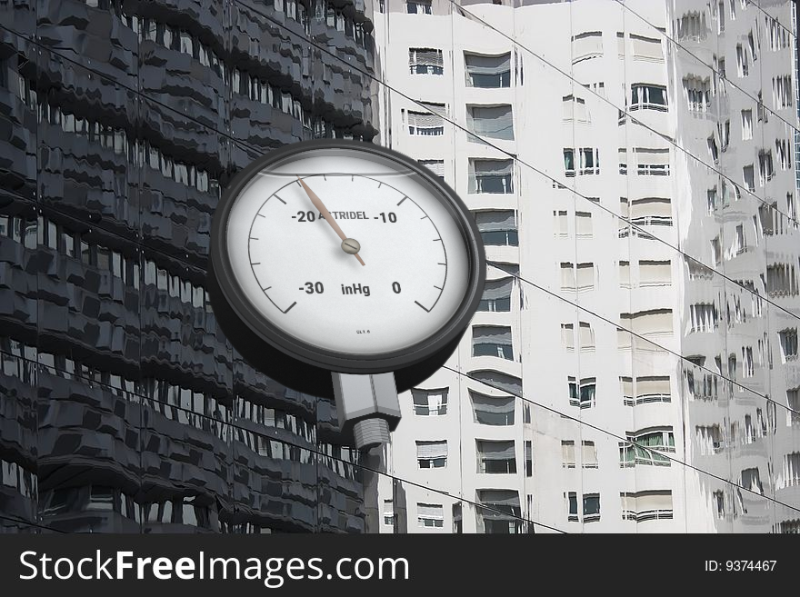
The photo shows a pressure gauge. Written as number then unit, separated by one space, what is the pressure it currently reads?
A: -18 inHg
